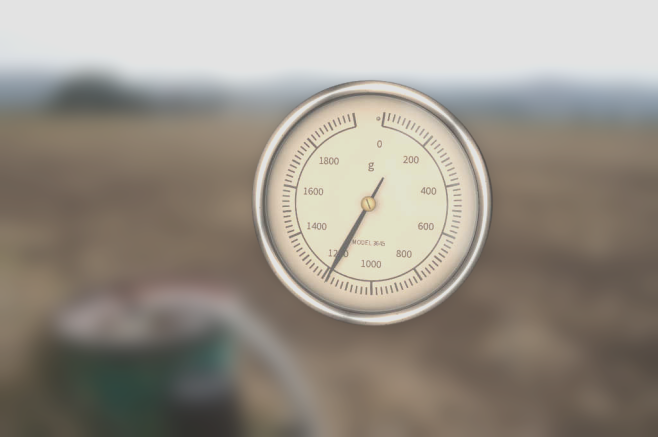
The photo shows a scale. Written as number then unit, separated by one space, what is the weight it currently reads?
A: 1180 g
